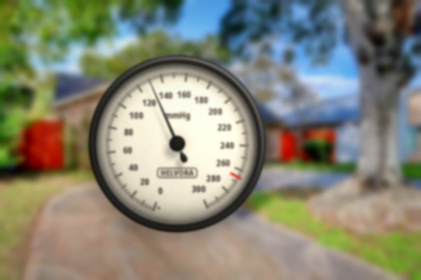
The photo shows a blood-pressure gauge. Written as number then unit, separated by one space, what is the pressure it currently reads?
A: 130 mmHg
